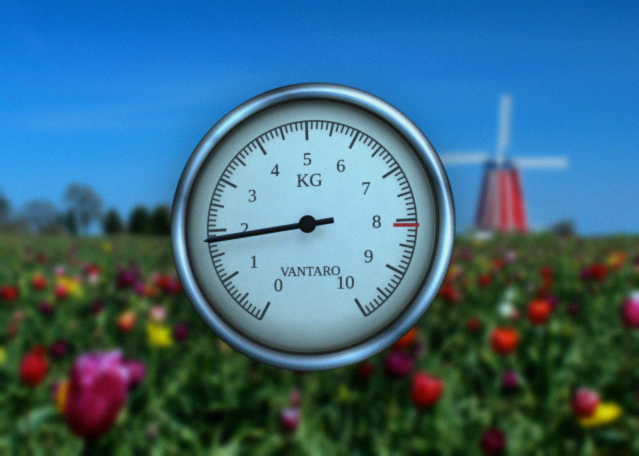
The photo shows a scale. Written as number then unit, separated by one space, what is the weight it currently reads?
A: 1.8 kg
